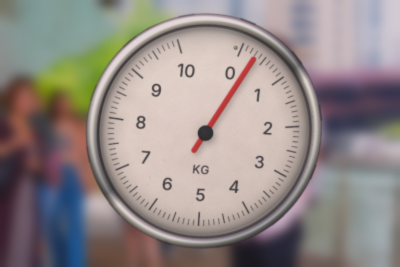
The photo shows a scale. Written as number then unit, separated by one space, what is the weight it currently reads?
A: 0.3 kg
